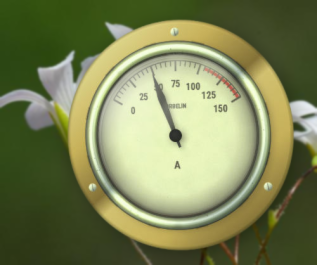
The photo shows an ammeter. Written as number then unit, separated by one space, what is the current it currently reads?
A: 50 A
